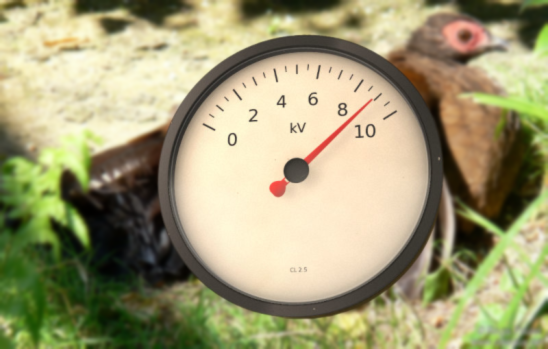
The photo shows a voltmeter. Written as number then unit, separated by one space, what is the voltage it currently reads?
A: 9 kV
